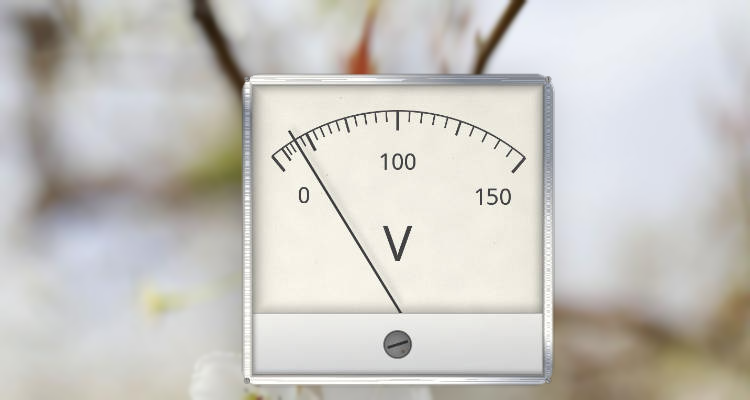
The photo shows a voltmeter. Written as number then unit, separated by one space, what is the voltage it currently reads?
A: 40 V
